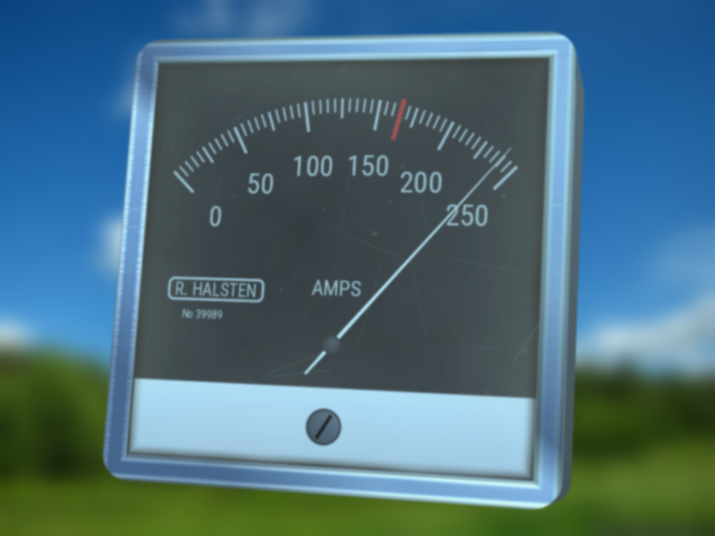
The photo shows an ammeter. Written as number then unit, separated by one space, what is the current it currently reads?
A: 240 A
